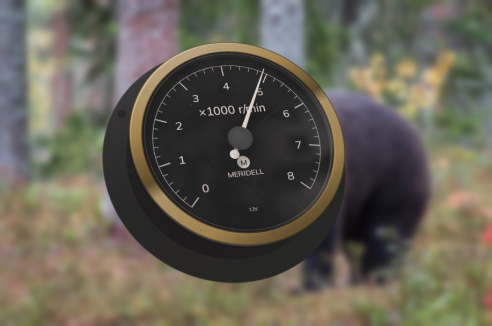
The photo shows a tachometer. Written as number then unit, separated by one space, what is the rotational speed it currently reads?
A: 4900 rpm
